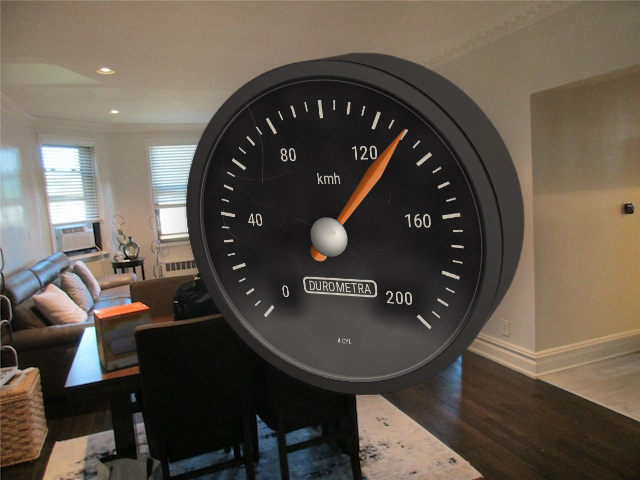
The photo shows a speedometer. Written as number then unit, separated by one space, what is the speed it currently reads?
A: 130 km/h
